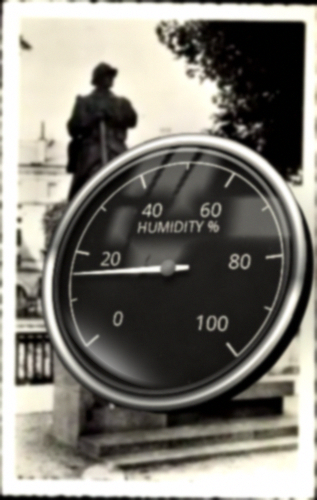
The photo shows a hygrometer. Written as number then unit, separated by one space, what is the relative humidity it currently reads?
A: 15 %
